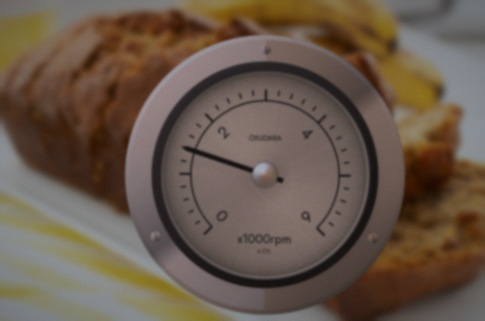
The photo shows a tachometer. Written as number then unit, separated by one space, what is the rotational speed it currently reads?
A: 1400 rpm
